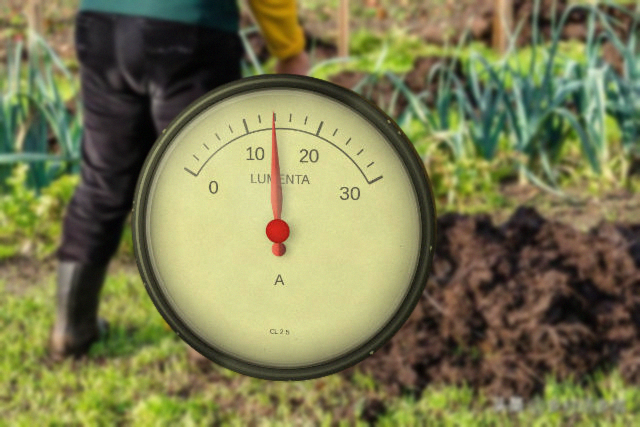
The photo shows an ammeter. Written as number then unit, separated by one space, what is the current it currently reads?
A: 14 A
